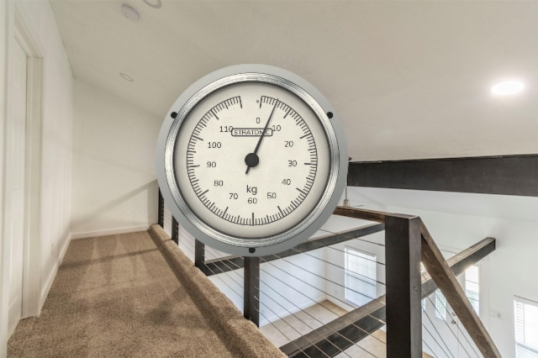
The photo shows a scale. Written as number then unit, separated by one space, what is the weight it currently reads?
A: 5 kg
